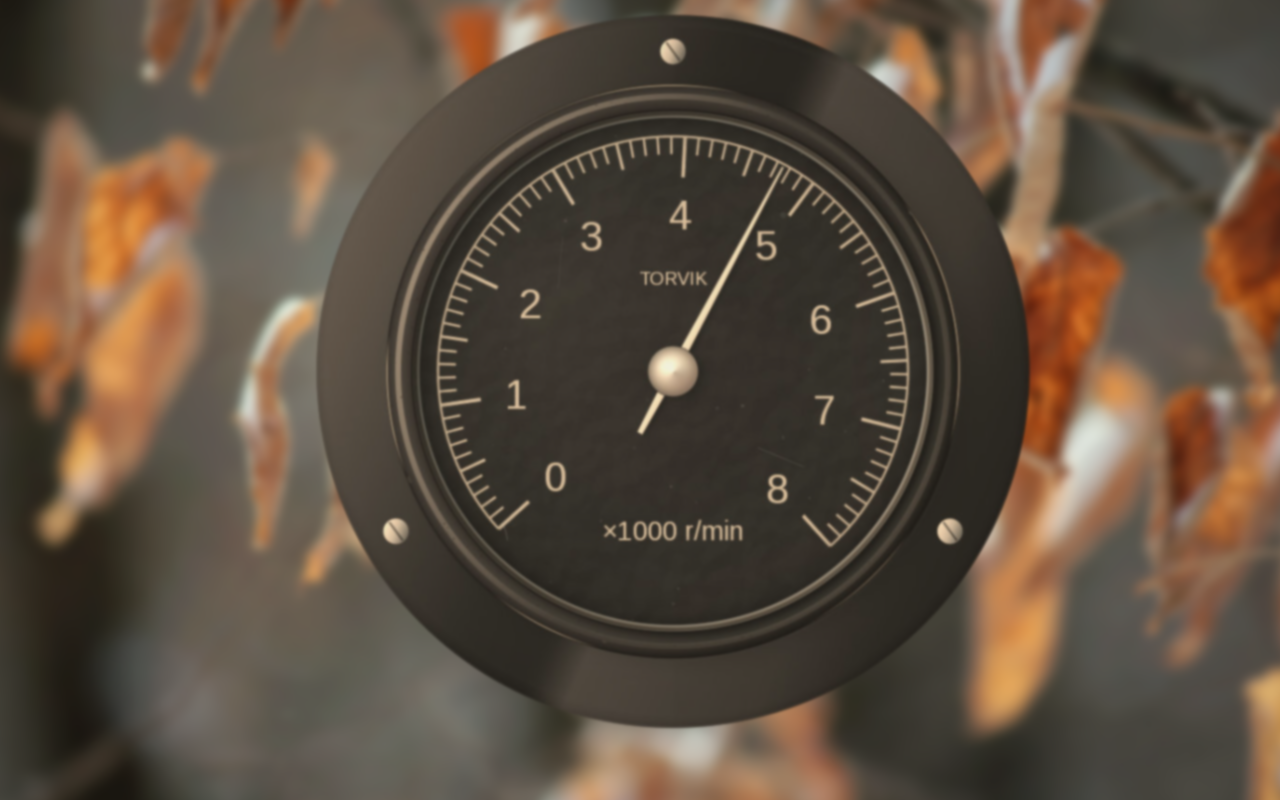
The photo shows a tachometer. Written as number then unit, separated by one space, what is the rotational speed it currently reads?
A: 4750 rpm
